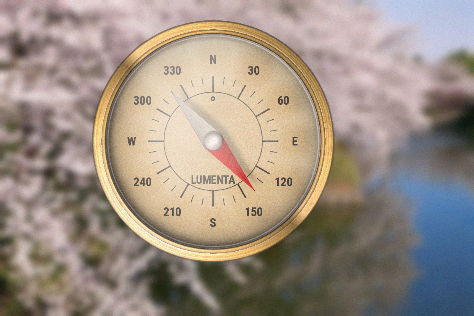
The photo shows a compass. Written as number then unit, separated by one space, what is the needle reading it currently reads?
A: 140 °
